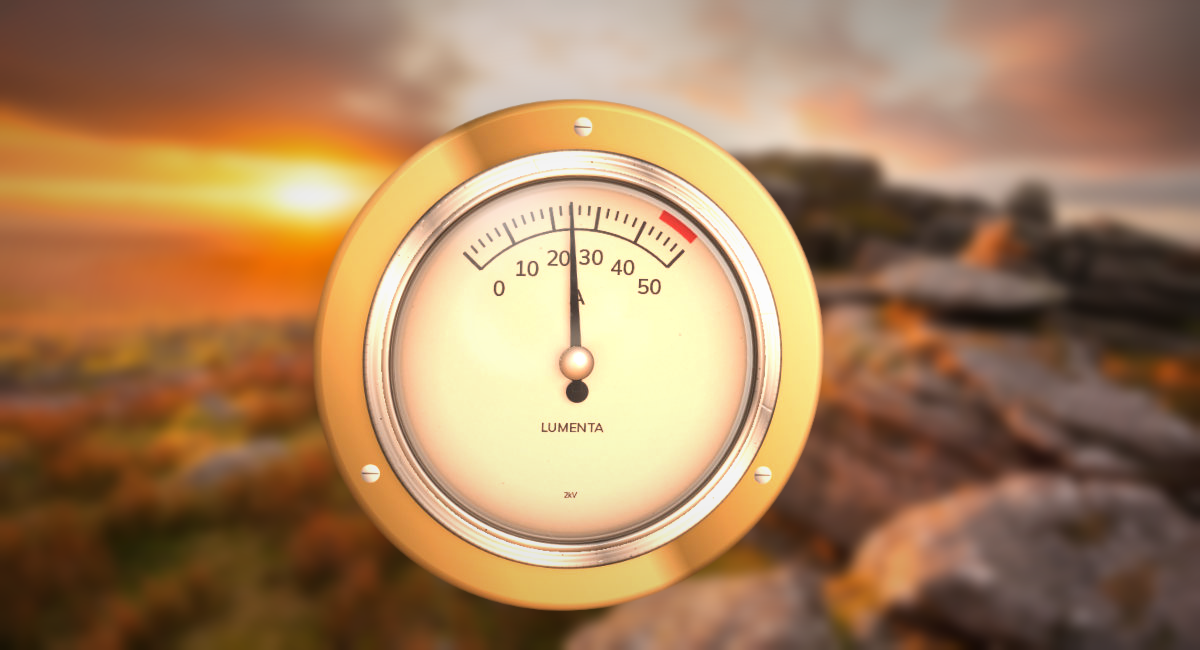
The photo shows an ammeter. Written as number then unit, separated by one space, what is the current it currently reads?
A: 24 A
